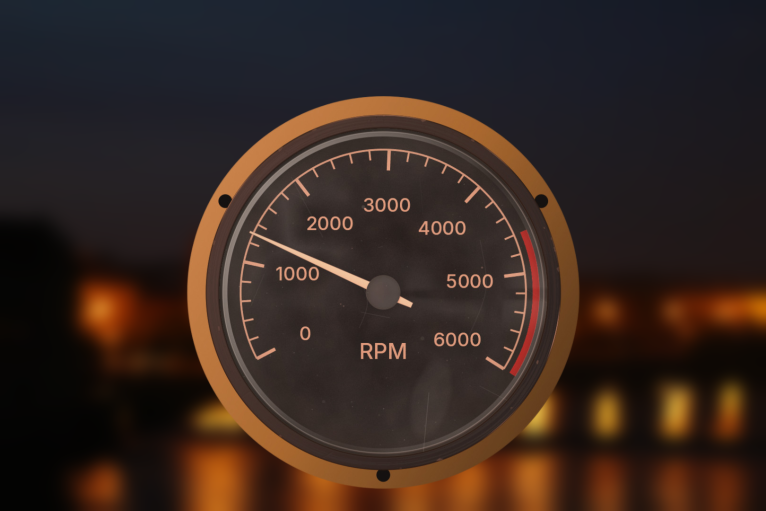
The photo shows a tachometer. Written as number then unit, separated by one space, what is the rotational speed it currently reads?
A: 1300 rpm
